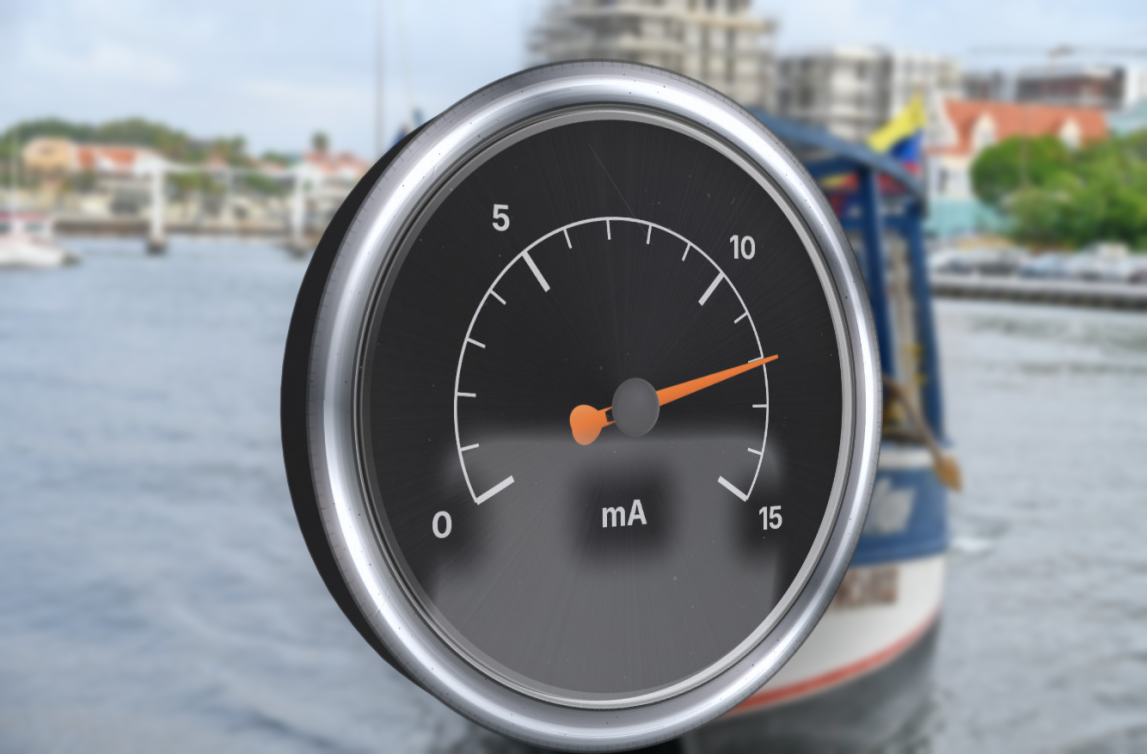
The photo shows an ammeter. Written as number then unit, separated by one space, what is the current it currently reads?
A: 12 mA
